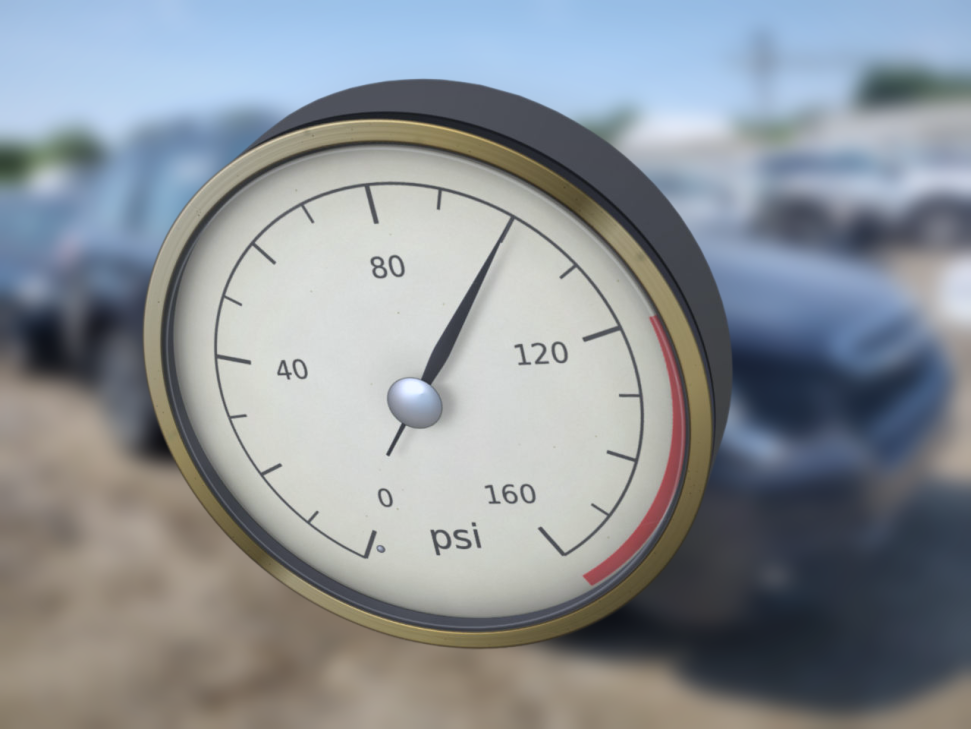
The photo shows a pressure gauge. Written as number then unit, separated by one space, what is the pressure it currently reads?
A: 100 psi
